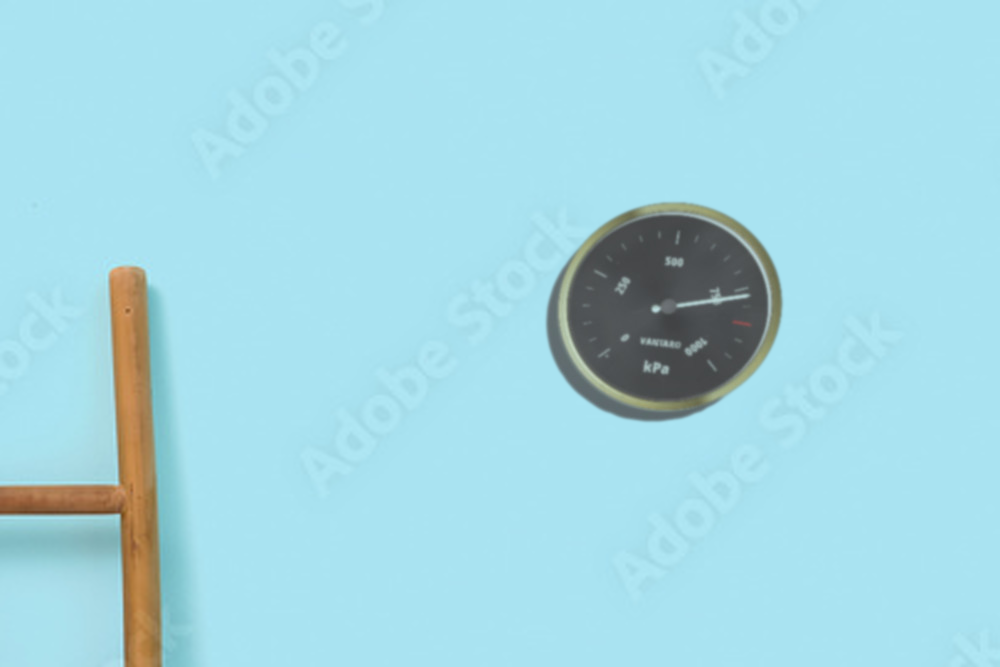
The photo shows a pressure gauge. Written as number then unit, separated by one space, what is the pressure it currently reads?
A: 775 kPa
